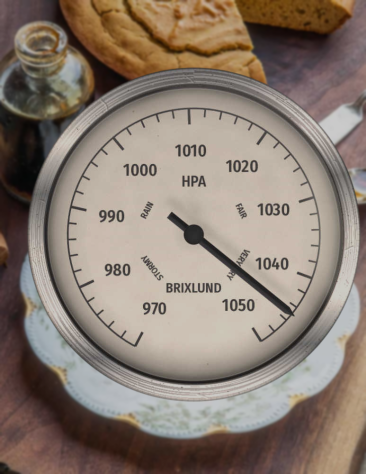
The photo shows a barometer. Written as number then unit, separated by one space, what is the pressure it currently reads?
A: 1045 hPa
